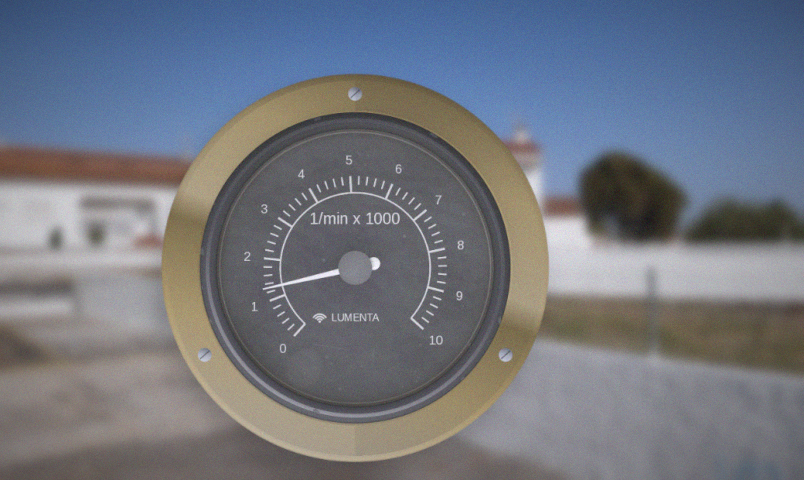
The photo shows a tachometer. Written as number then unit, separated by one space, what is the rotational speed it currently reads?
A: 1300 rpm
